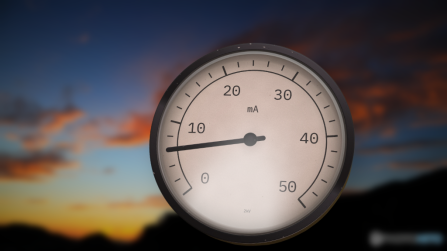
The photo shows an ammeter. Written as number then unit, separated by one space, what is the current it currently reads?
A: 6 mA
